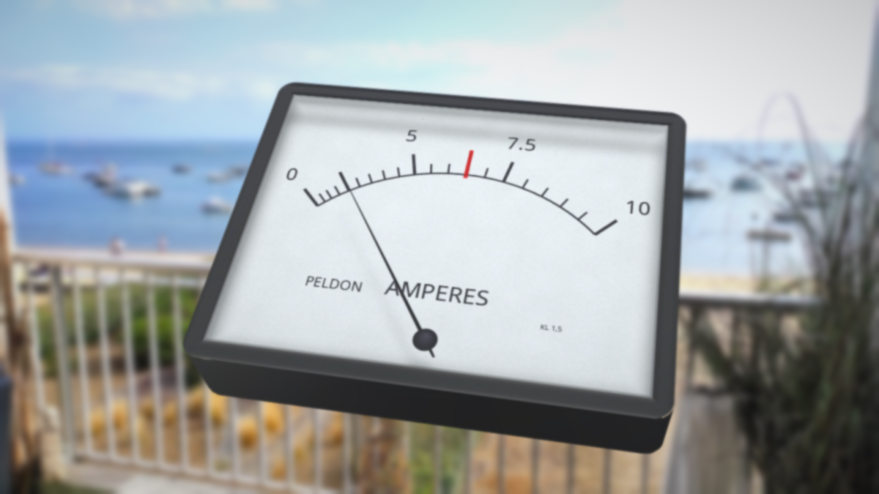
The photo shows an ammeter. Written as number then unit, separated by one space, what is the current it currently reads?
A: 2.5 A
